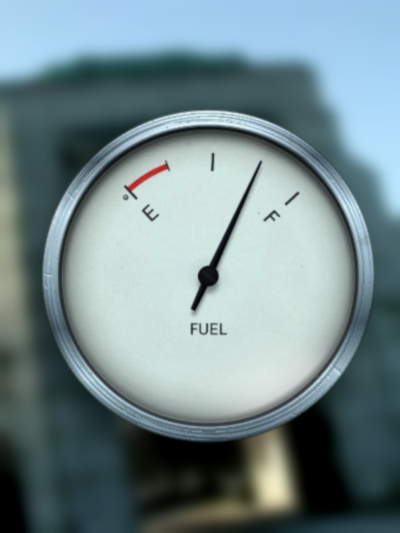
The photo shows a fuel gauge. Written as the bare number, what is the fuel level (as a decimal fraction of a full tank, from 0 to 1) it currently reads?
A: 0.75
